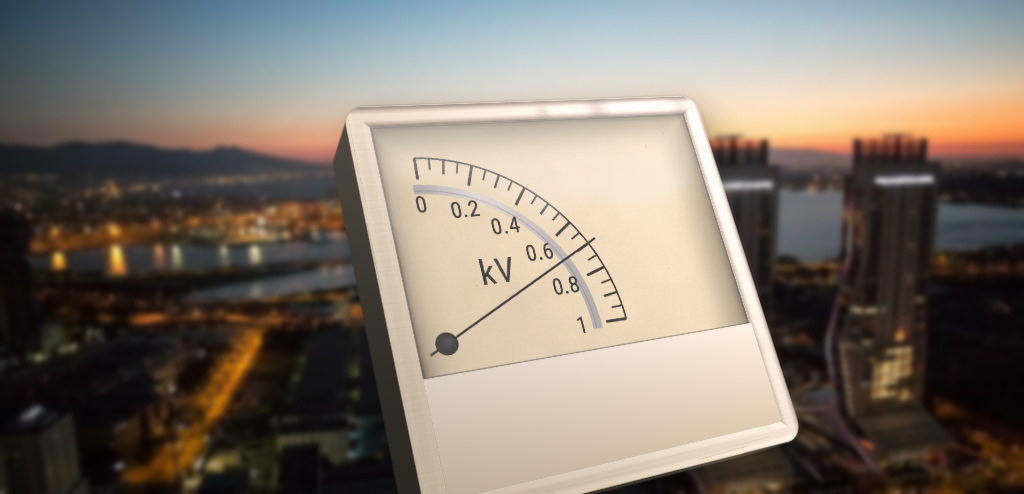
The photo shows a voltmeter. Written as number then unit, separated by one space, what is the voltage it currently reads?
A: 0.7 kV
